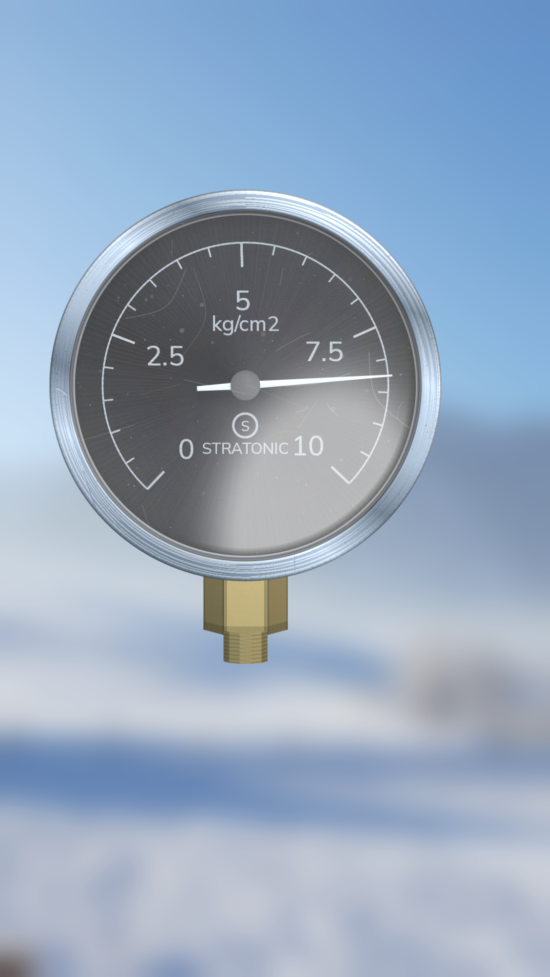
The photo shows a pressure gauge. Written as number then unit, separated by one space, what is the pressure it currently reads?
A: 8.25 kg/cm²
